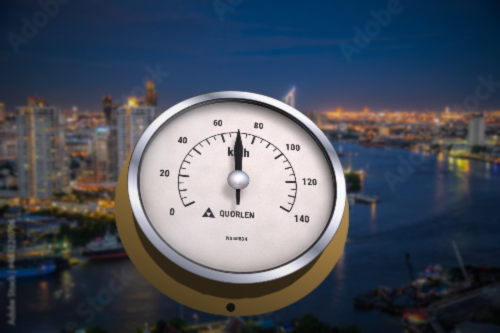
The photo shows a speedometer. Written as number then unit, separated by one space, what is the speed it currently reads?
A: 70 km/h
